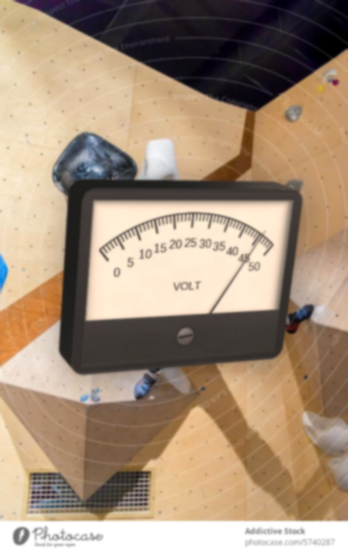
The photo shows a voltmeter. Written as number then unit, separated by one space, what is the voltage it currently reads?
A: 45 V
